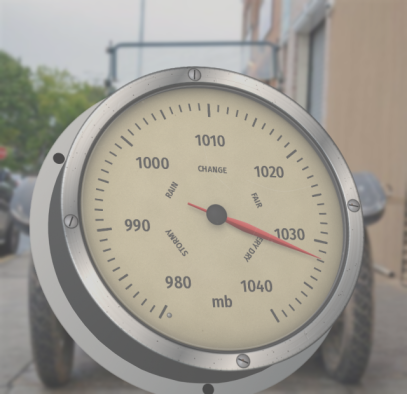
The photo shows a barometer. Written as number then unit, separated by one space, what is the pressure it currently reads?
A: 1032 mbar
